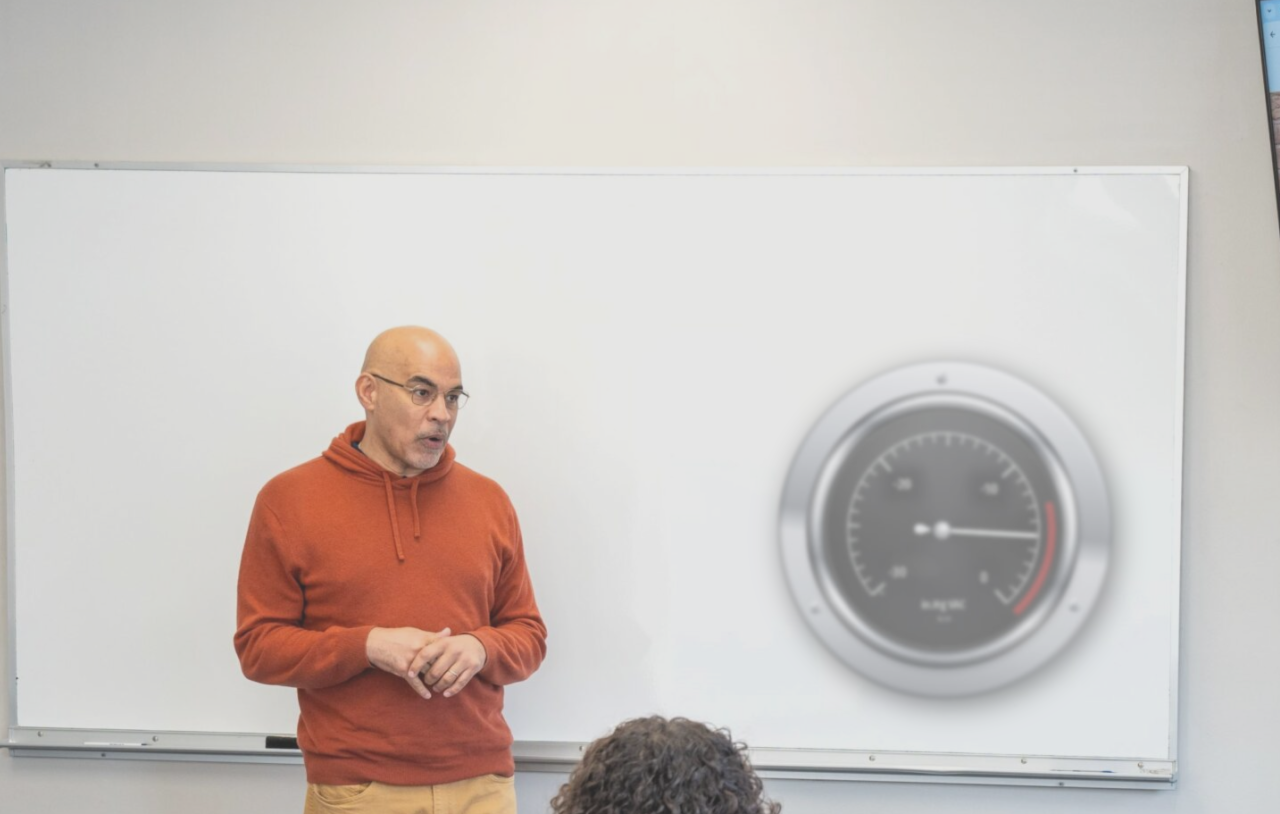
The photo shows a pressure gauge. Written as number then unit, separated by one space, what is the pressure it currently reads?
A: -5 inHg
